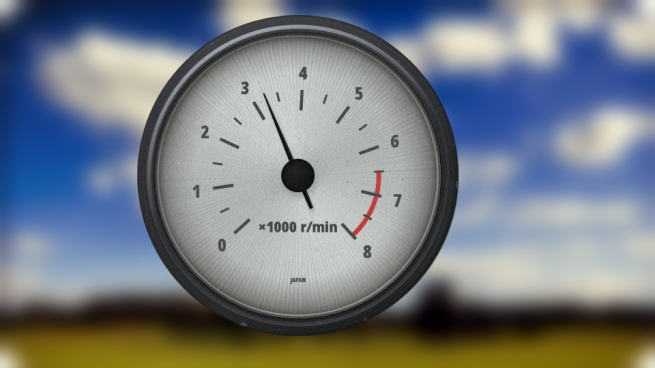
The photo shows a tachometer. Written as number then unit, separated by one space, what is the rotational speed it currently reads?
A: 3250 rpm
